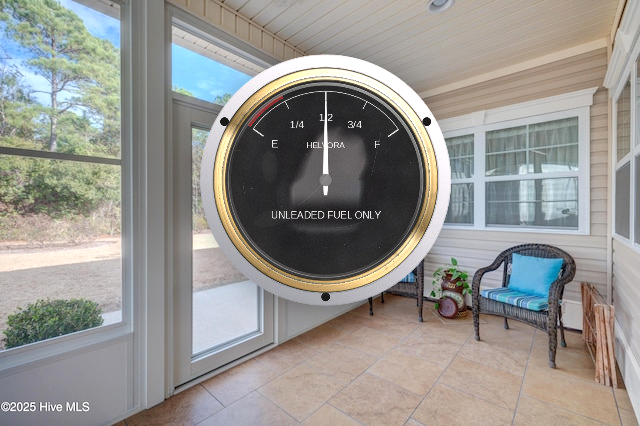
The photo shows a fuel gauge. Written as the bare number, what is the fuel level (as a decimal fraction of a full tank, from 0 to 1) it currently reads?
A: 0.5
